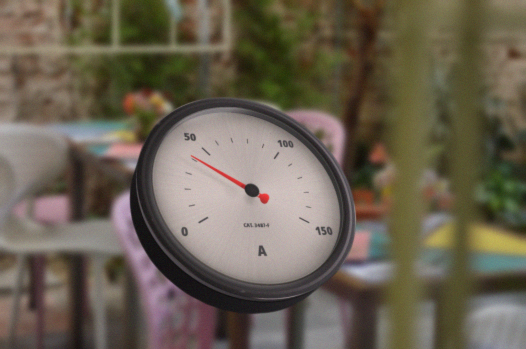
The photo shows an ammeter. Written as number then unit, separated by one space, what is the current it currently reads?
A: 40 A
